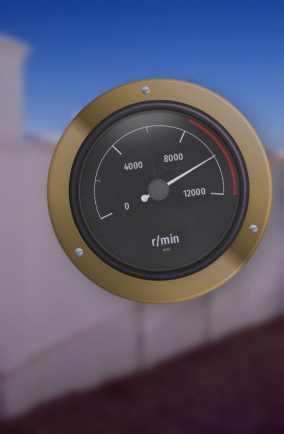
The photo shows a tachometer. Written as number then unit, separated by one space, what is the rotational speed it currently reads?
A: 10000 rpm
